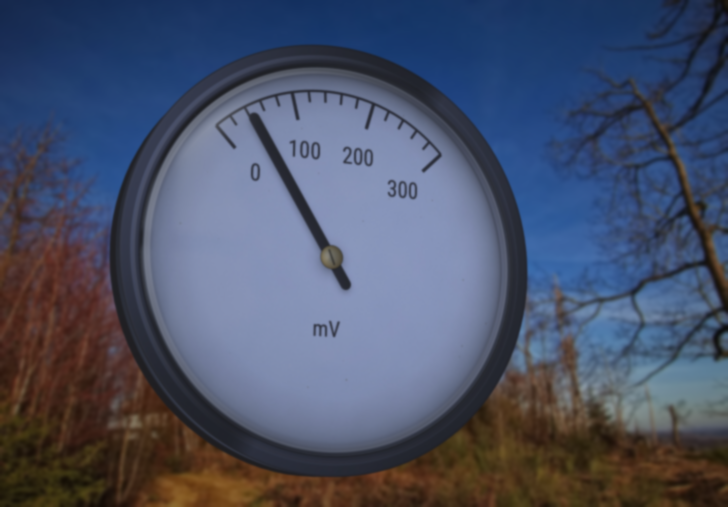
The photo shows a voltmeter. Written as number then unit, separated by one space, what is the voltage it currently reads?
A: 40 mV
